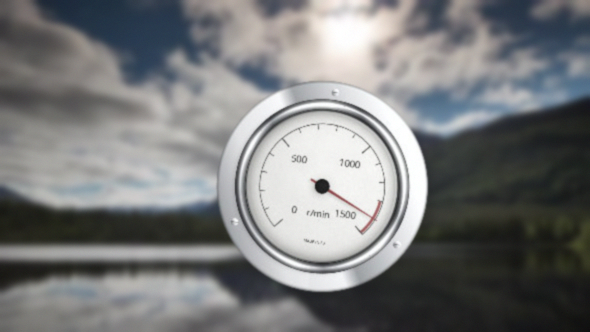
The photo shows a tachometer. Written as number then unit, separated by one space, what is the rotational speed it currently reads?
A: 1400 rpm
